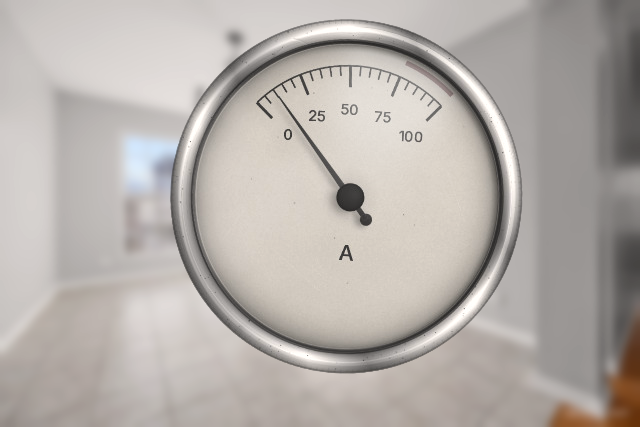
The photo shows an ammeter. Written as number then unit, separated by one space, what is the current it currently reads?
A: 10 A
